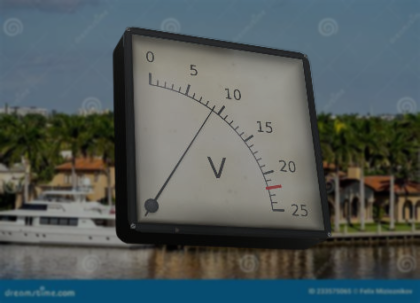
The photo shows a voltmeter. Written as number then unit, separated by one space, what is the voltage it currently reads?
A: 9 V
